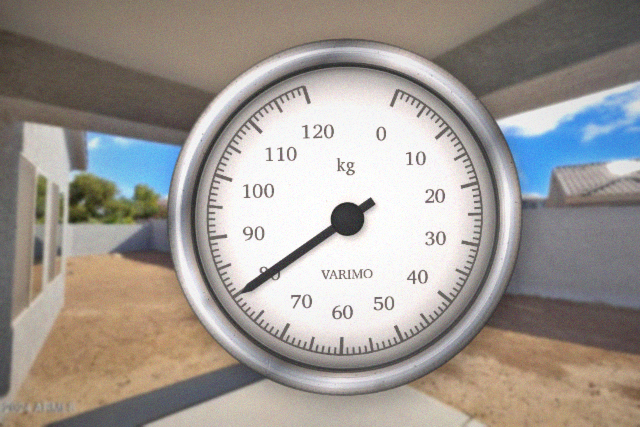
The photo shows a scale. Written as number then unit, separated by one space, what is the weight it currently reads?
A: 80 kg
